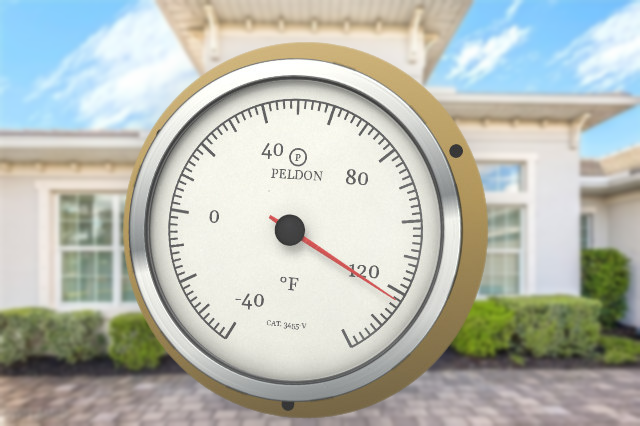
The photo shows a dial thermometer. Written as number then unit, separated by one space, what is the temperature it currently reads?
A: 122 °F
